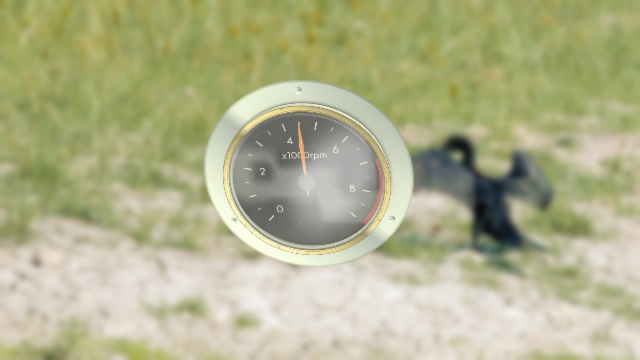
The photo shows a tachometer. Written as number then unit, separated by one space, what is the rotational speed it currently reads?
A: 4500 rpm
